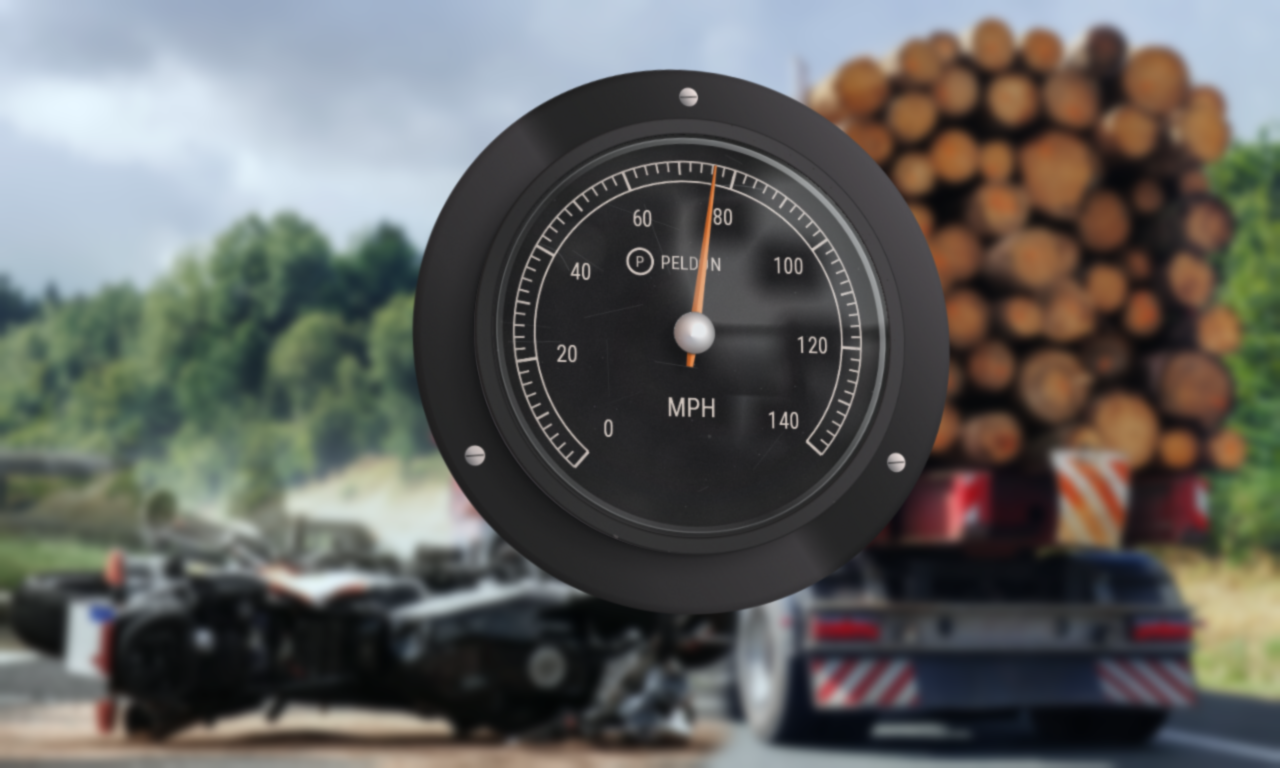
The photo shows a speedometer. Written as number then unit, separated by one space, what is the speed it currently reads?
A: 76 mph
